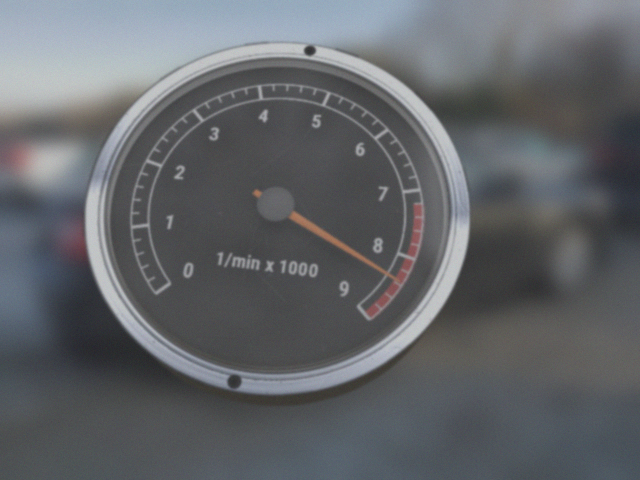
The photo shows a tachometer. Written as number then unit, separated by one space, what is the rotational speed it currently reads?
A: 8400 rpm
